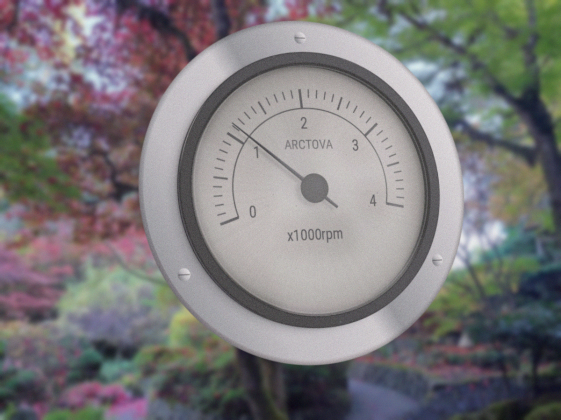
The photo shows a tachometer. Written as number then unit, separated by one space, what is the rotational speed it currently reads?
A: 1100 rpm
